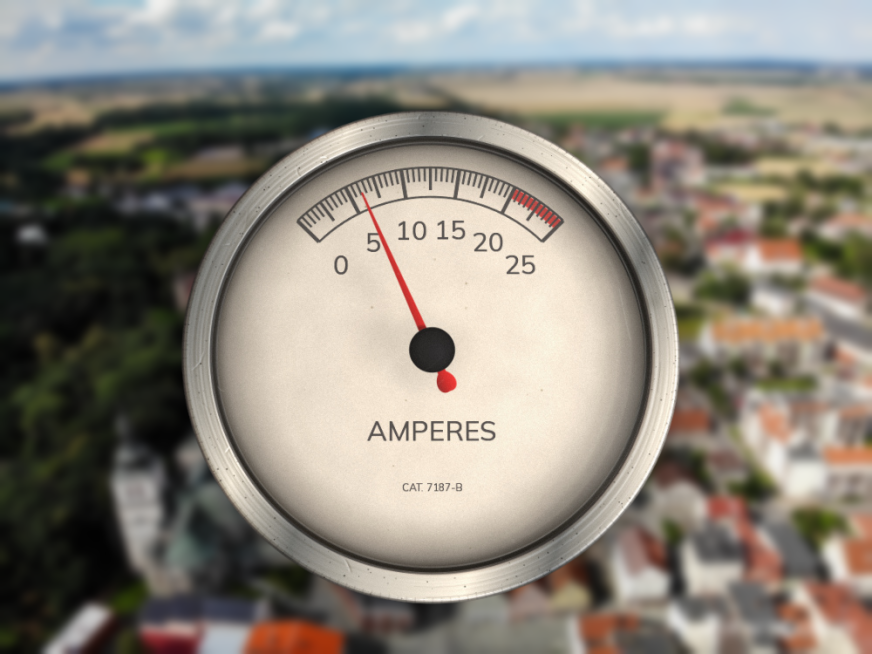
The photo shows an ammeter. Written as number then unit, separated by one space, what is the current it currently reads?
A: 6 A
